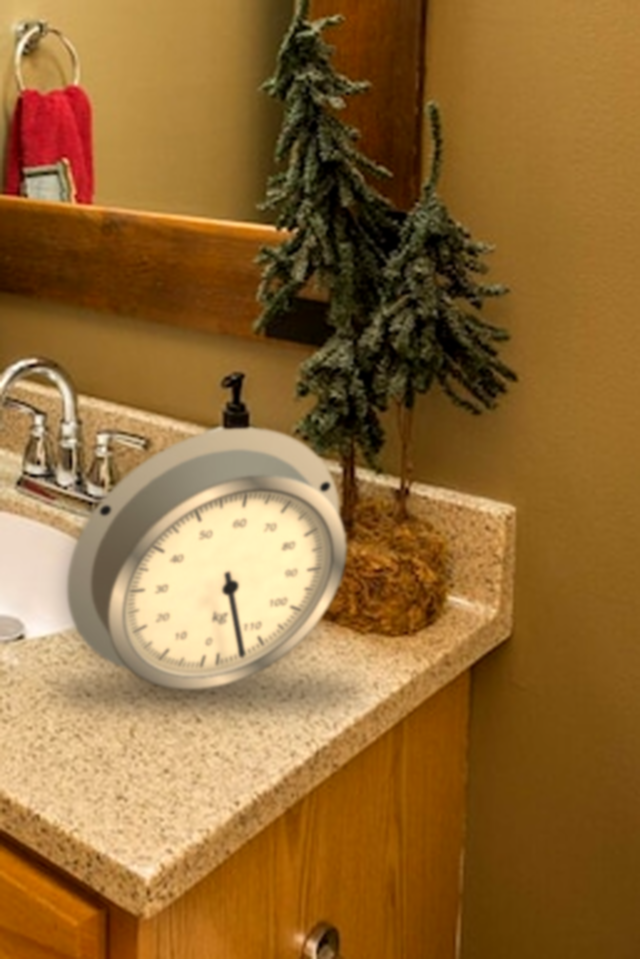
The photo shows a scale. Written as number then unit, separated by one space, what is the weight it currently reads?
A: 115 kg
